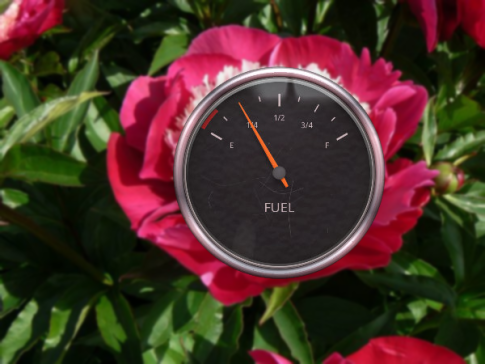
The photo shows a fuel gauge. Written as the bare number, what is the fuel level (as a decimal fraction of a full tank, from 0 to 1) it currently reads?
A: 0.25
